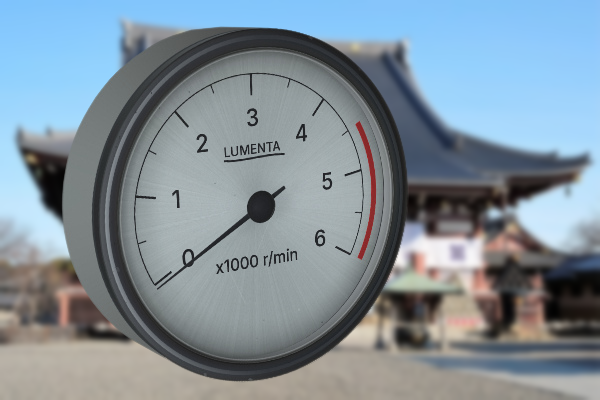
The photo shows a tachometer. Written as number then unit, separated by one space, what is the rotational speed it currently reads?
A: 0 rpm
